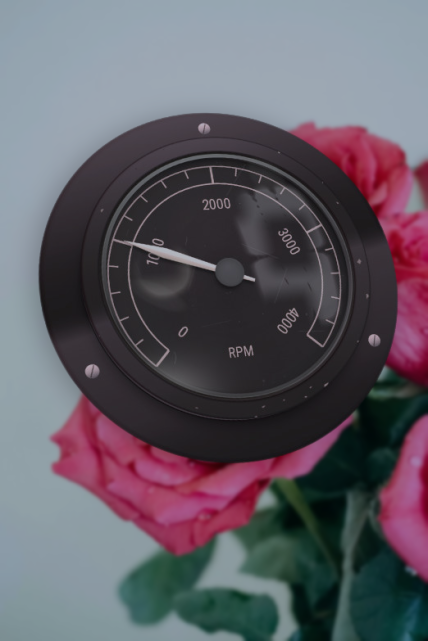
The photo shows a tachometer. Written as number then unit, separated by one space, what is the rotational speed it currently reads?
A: 1000 rpm
